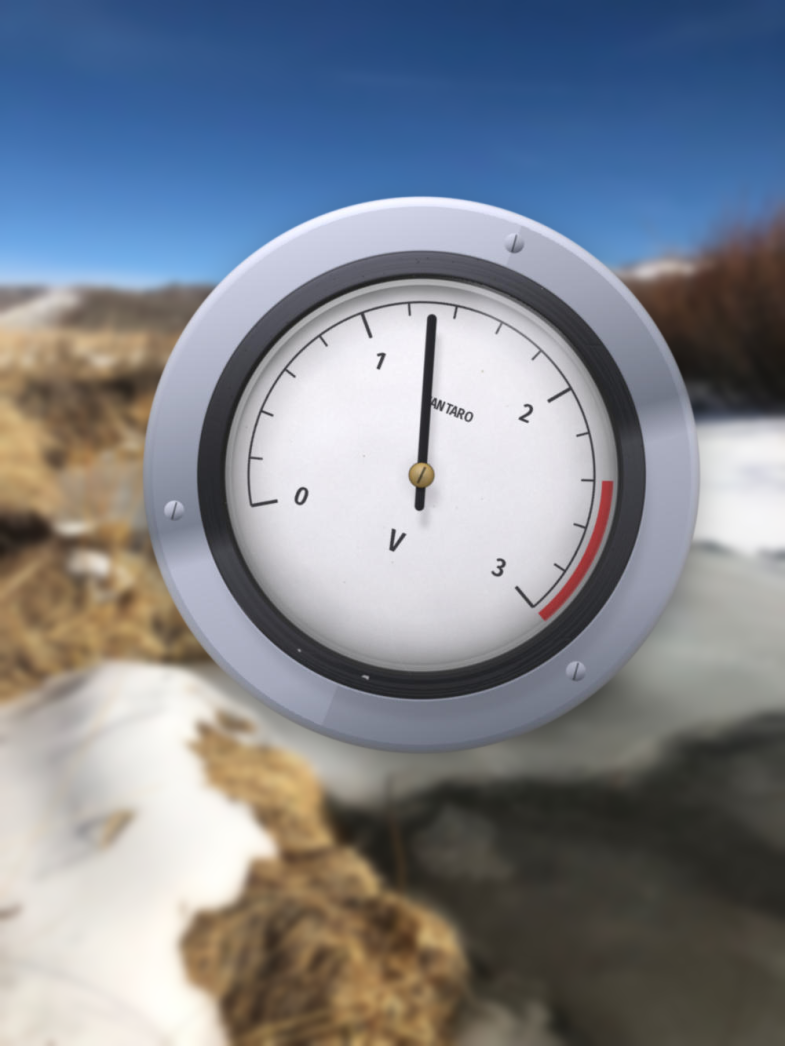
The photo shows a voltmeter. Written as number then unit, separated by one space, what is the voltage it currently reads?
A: 1.3 V
